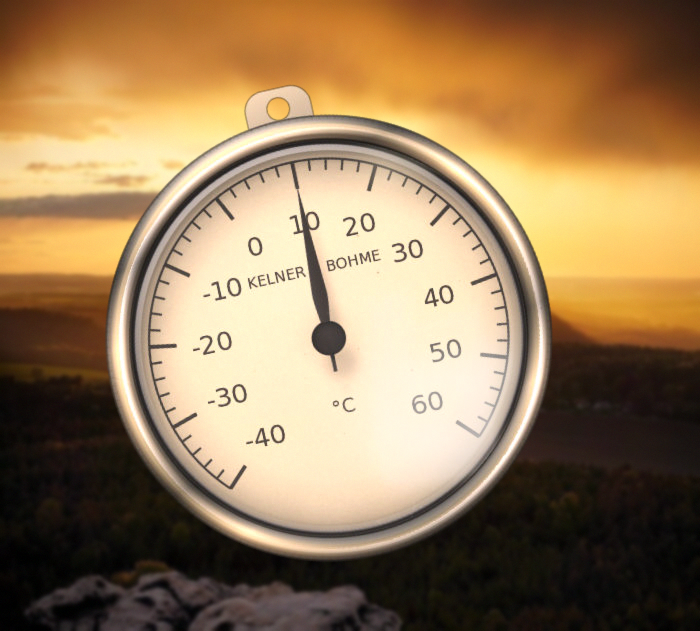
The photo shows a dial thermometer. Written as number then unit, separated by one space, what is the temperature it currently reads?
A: 10 °C
